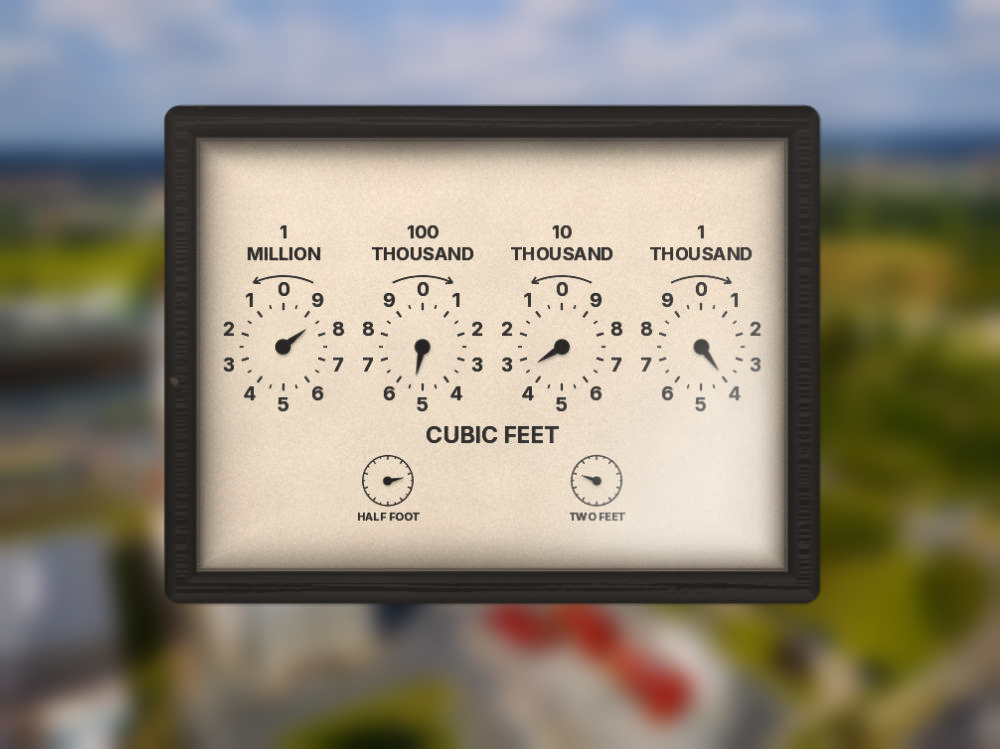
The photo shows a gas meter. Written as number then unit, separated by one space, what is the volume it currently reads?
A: 853400 ft³
